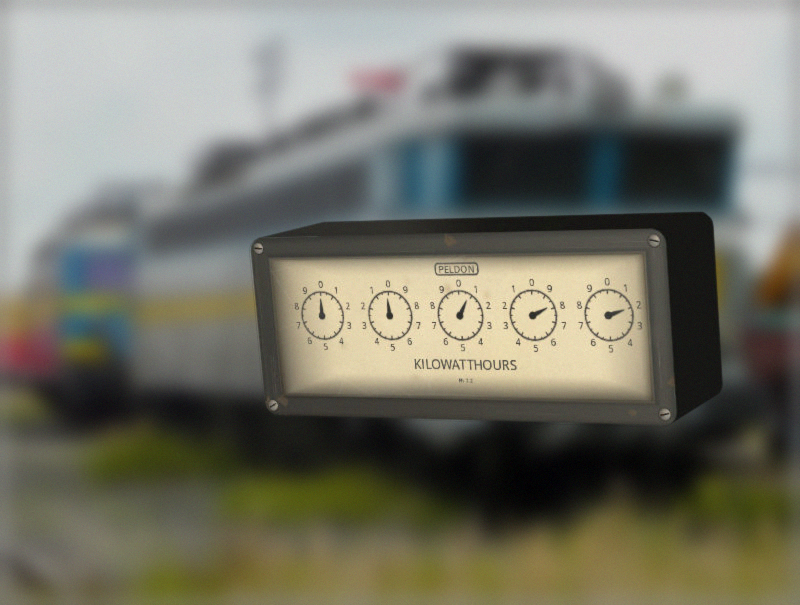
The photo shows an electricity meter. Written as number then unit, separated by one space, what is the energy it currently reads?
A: 82 kWh
